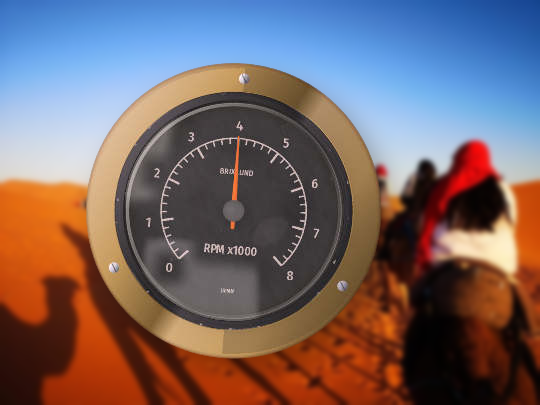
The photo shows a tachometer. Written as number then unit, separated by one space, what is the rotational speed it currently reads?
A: 4000 rpm
